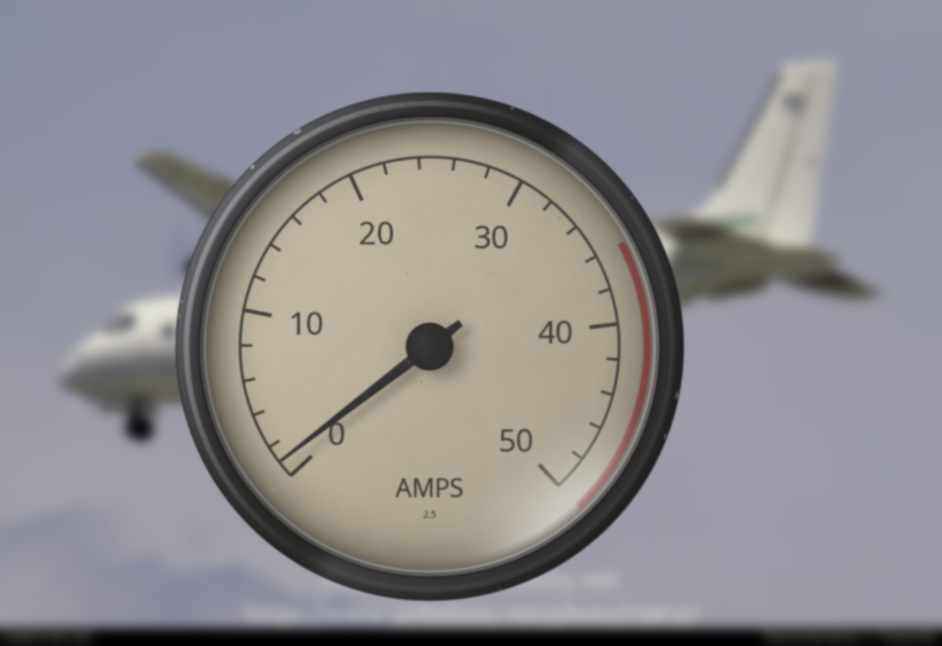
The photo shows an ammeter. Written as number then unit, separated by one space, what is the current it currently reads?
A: 1 A
